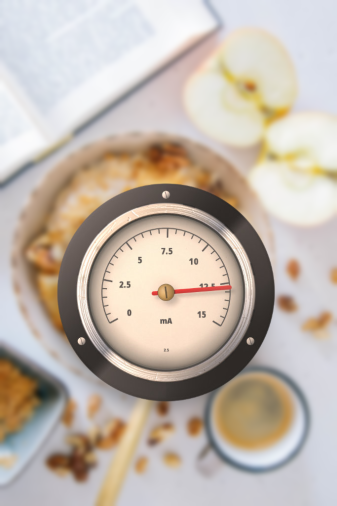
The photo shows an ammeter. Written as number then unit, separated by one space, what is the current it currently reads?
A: 12.75 mA
